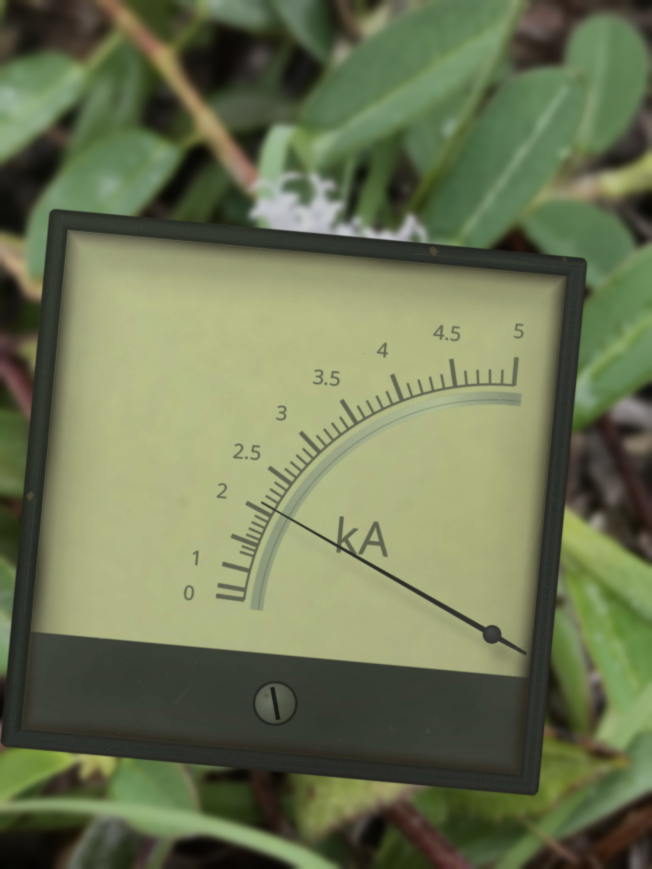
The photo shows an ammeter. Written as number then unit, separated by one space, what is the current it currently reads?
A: 2.1 kA
